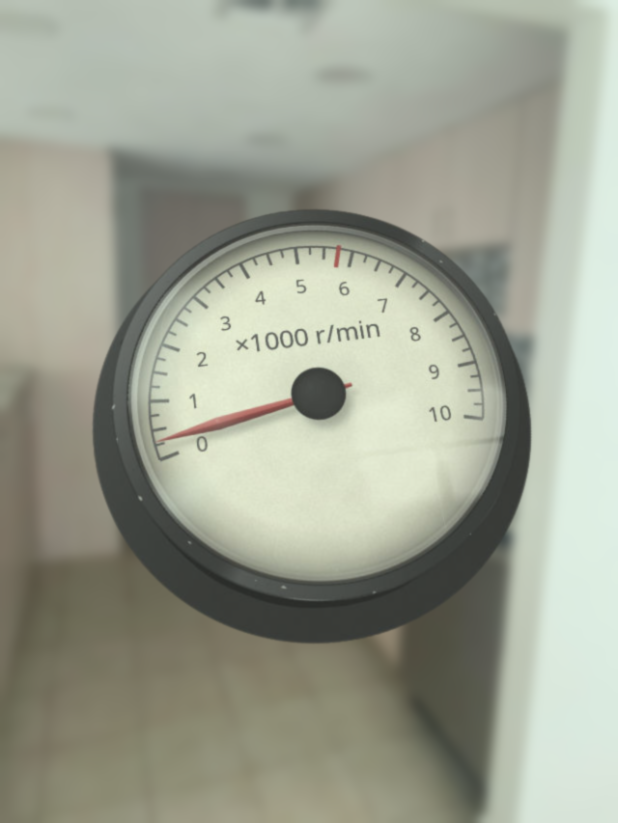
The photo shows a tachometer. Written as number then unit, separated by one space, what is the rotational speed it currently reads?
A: 250 rpm
